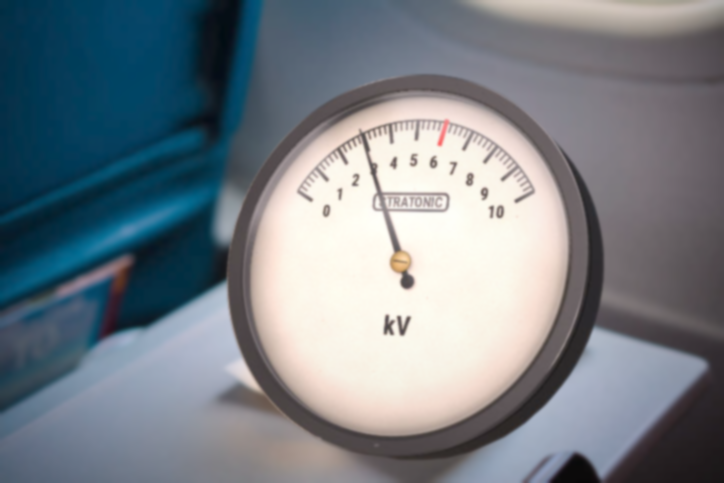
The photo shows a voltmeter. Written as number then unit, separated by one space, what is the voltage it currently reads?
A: 3 kV
